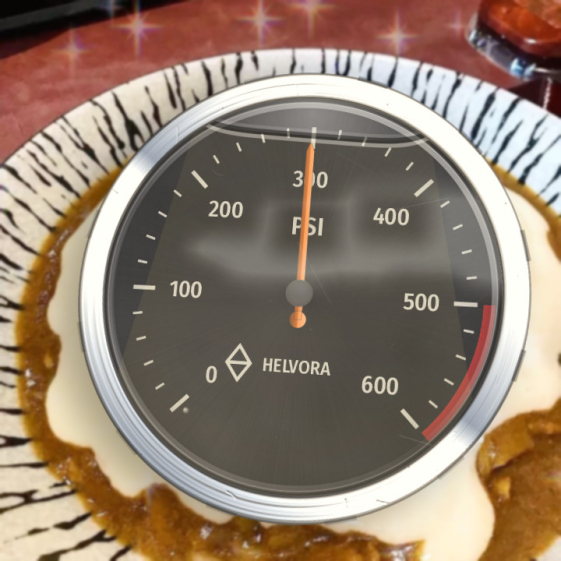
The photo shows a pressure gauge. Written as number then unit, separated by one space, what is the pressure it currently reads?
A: 300 psi
